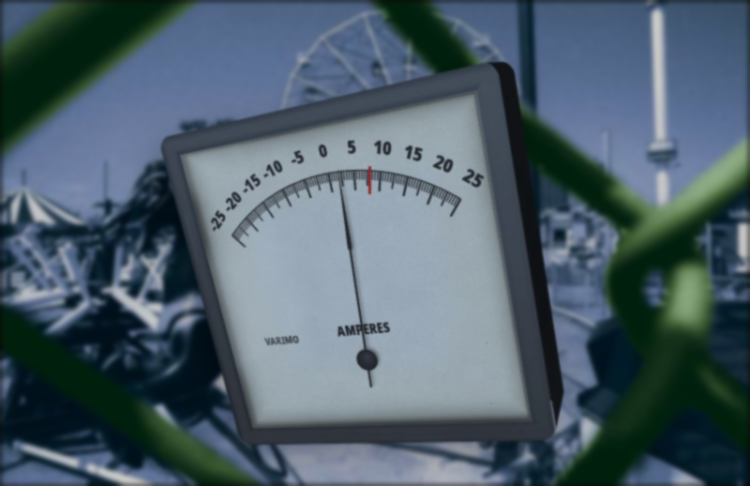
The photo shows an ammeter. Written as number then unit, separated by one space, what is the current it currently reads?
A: 2.5 A
